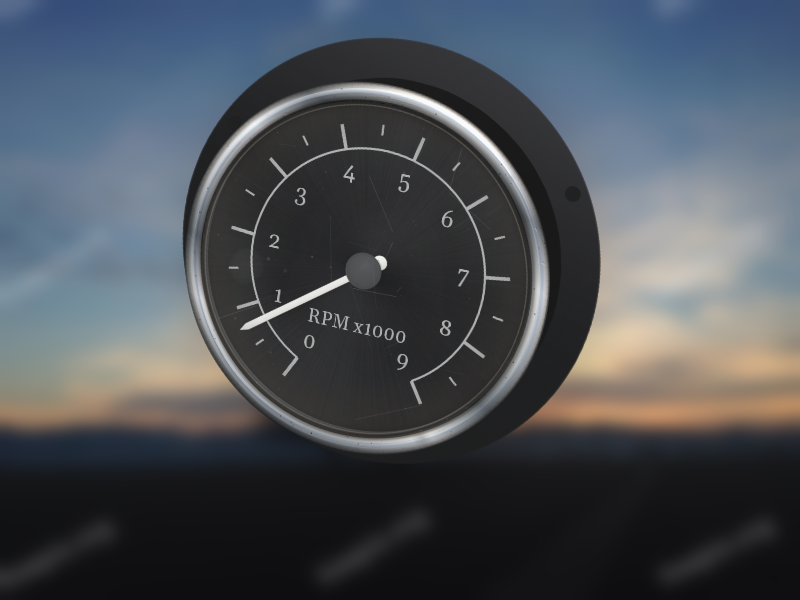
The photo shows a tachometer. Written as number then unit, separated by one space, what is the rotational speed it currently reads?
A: 750 rpm
